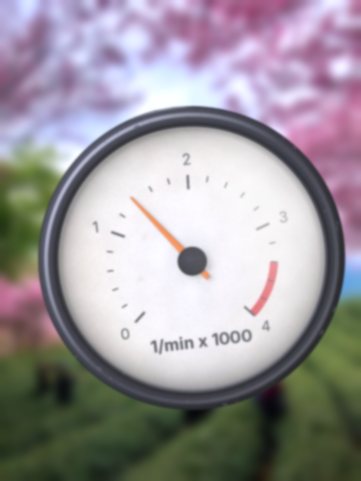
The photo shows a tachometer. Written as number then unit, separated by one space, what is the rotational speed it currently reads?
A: 1400 rpm
